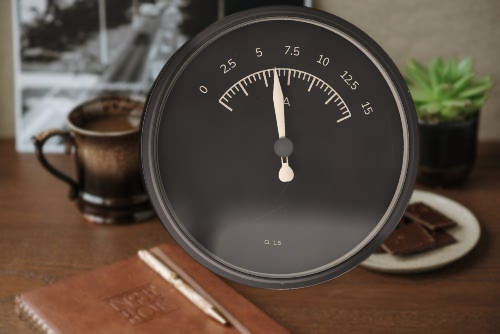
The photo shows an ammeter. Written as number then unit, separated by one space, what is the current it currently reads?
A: 6 A
